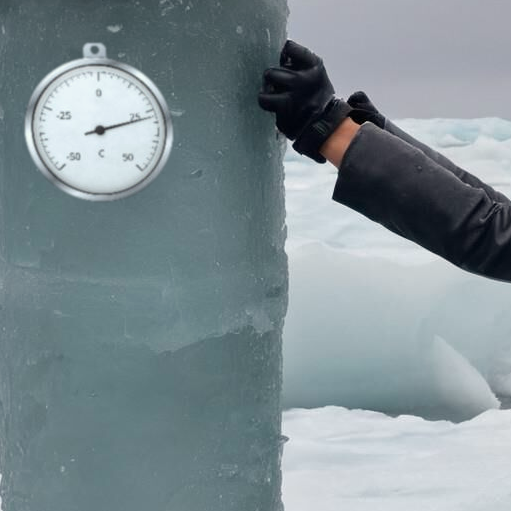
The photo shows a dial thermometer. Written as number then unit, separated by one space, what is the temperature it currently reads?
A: 27.5 °C
